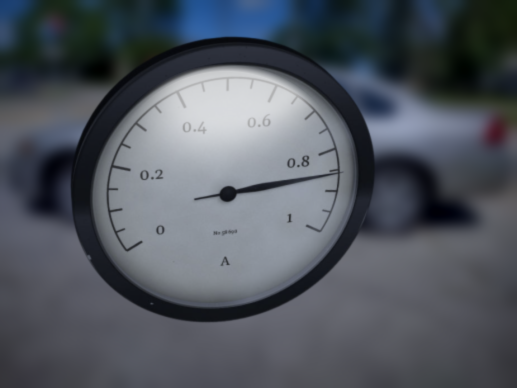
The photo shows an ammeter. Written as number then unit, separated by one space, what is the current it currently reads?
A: 0.85 A
